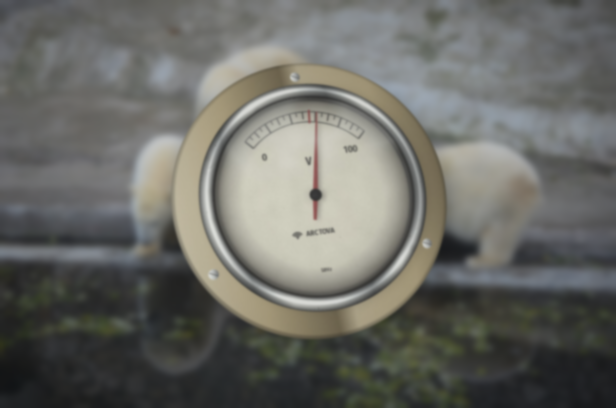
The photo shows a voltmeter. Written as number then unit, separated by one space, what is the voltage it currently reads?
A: 60 V
